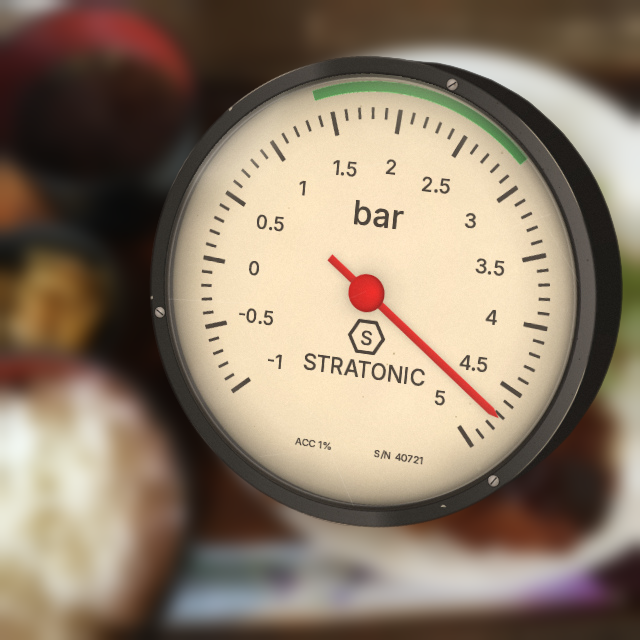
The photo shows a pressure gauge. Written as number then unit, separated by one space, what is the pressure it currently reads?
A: 4.7 bar
